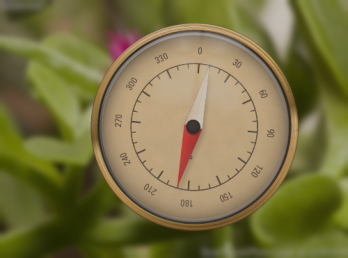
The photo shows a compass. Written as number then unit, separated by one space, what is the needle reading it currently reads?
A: 190 °
